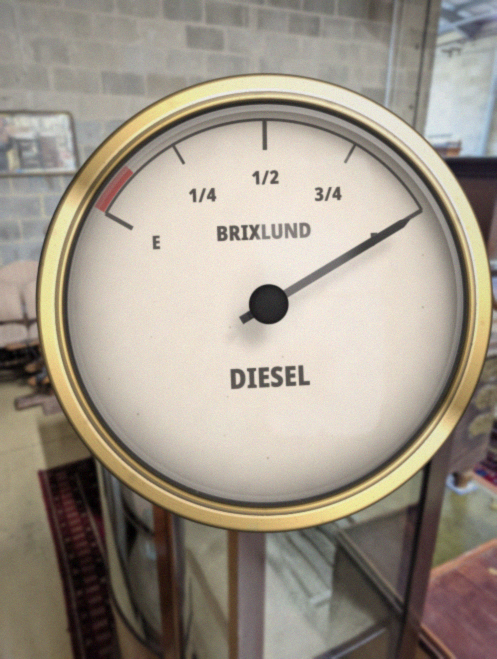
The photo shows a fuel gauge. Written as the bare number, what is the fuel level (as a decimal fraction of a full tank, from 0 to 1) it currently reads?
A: 1
